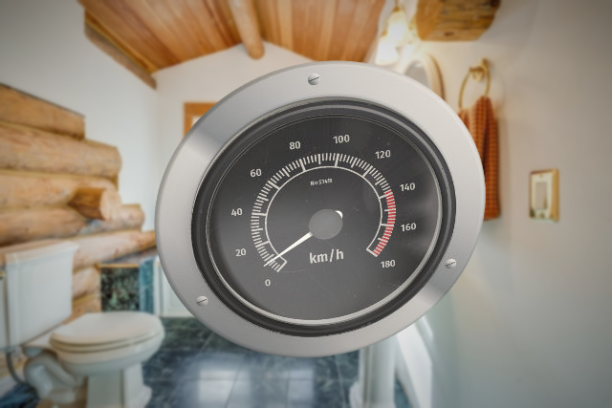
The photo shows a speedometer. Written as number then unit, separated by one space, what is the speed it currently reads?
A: 10 km/h
